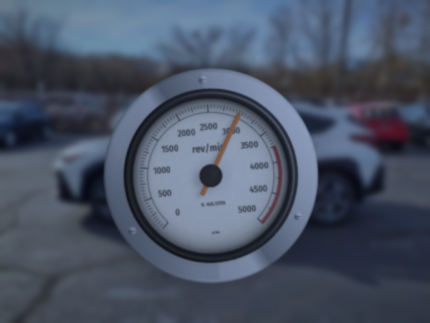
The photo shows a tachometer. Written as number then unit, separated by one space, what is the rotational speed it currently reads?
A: 3000 rpm
